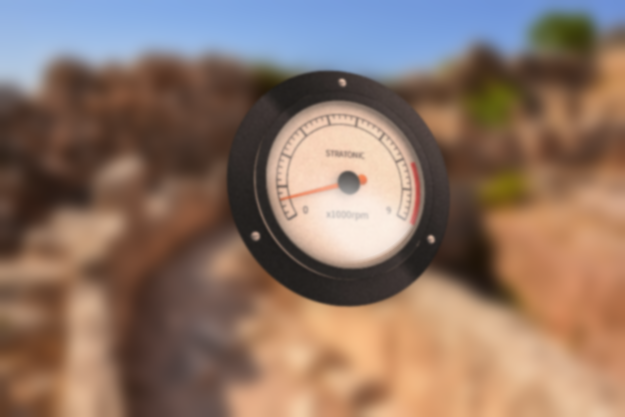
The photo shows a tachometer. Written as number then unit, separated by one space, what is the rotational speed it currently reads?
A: 600 rpm
